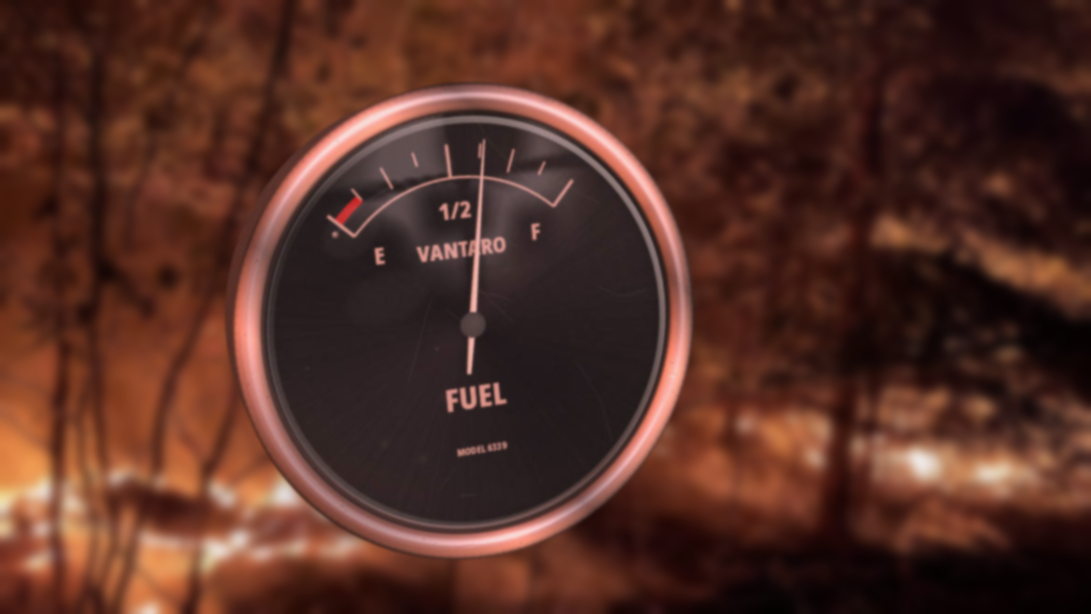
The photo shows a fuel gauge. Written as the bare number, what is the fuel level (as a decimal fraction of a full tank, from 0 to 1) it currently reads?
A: 0.625
